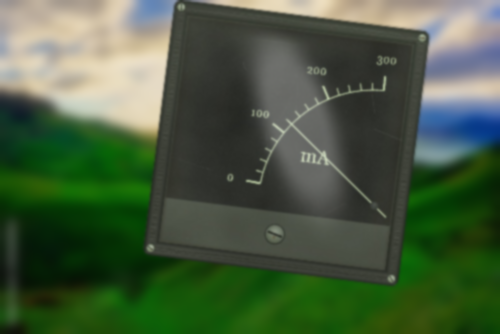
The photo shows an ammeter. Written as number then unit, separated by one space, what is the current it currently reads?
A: 120 mA
